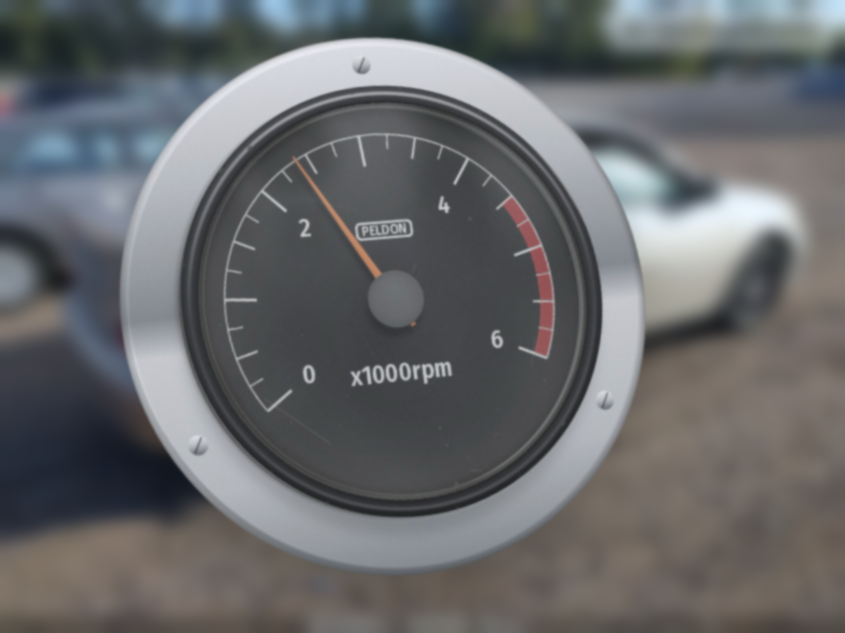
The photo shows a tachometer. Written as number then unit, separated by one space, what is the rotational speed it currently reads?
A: 2375 rpm
